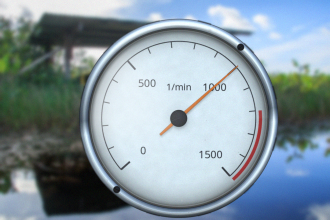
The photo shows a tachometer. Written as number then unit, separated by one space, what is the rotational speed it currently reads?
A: 1000 rpm
